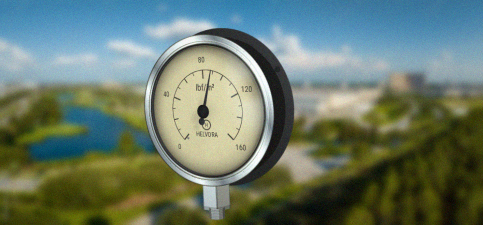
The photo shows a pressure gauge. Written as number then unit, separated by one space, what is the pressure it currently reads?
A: 90 psi
